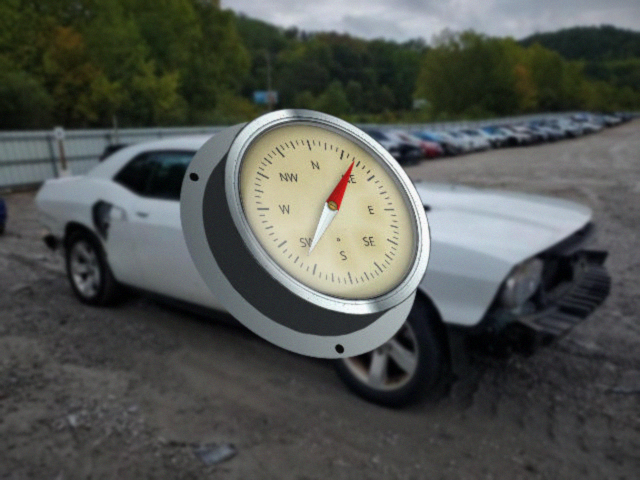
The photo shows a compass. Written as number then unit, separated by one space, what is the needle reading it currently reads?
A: 40 °
